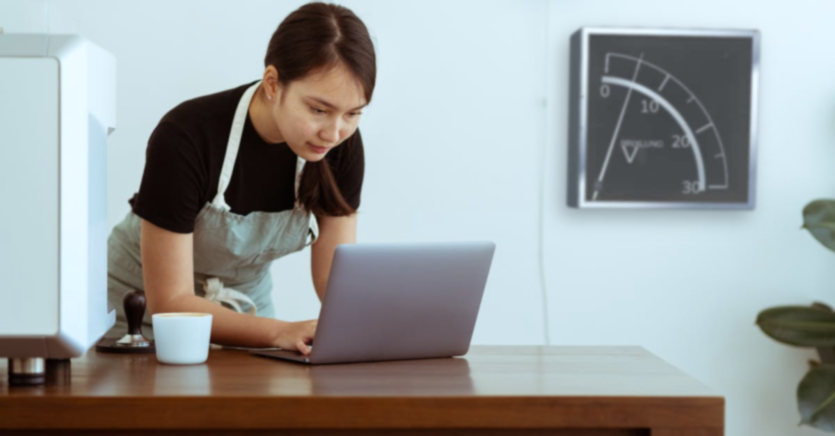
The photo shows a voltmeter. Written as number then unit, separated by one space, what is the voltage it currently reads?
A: 5 V
